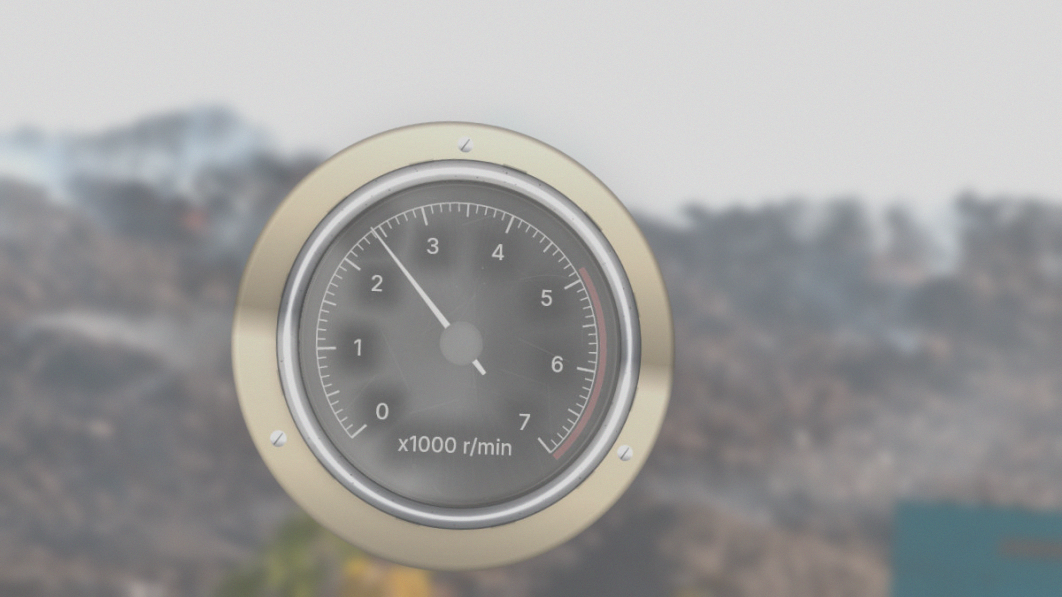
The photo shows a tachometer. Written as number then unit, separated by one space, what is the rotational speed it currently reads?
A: 2400 rpm
